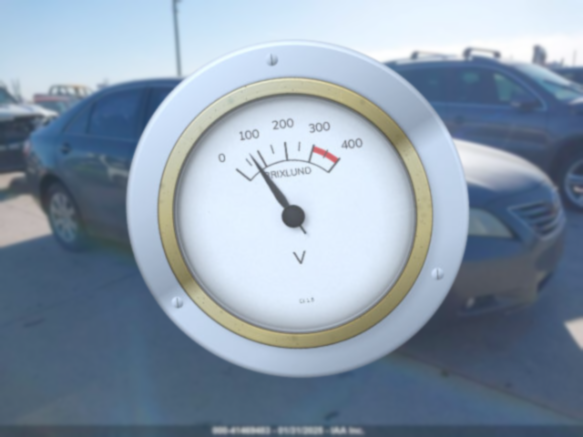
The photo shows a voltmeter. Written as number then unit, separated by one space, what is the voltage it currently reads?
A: 75 V
